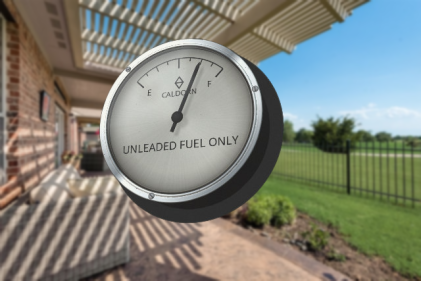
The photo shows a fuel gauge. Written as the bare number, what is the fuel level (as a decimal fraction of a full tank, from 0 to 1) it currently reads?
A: 0.75
